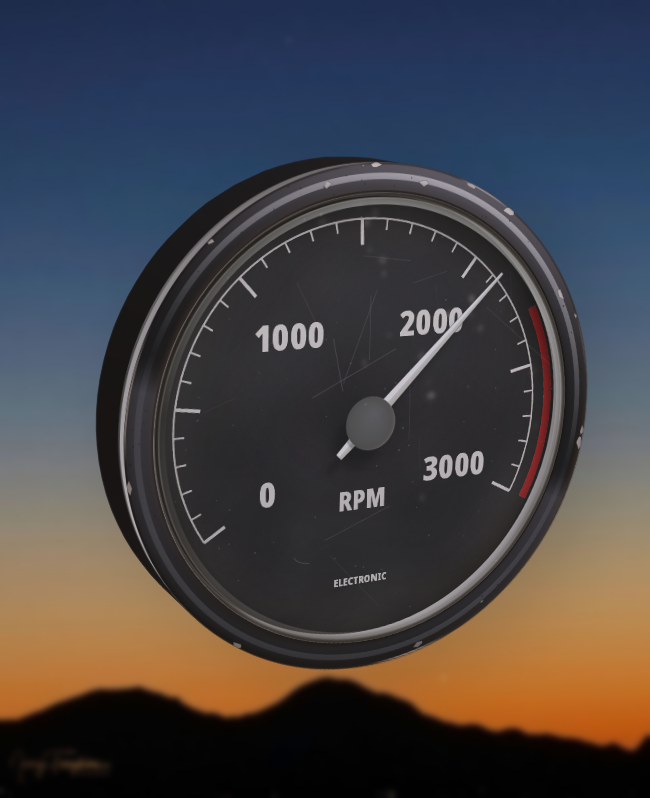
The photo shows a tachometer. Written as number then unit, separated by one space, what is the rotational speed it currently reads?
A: 2100 rpm
